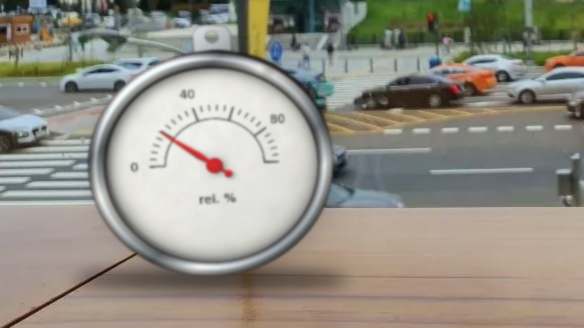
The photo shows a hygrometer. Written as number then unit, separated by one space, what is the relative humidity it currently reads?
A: 20 %
